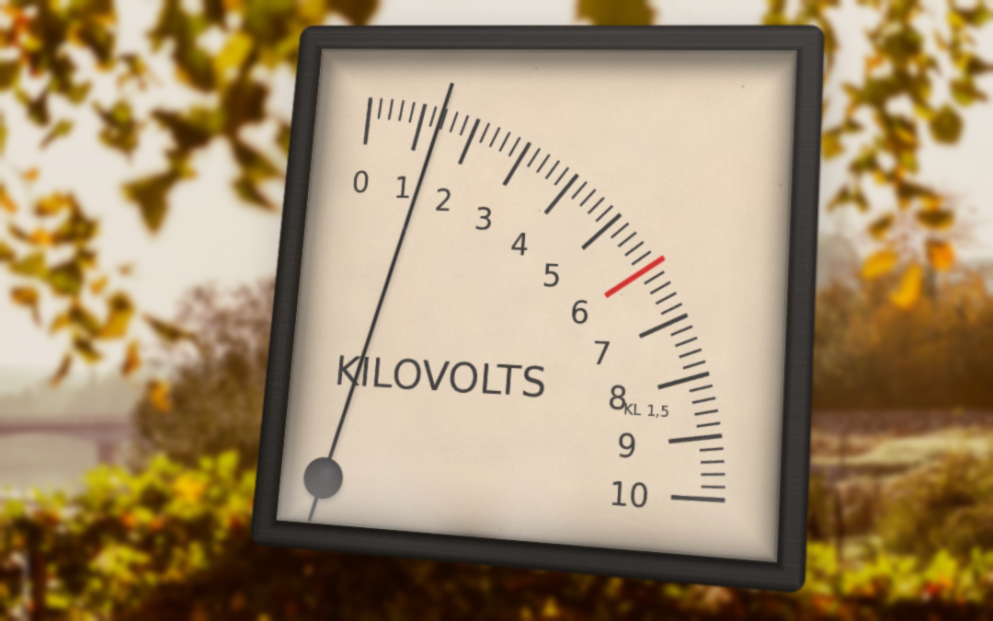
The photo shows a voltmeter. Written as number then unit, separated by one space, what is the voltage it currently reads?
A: 1.4 kV
